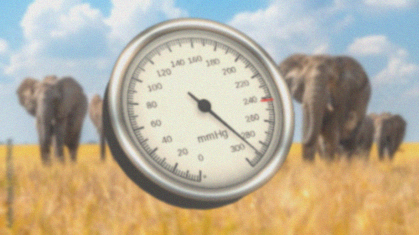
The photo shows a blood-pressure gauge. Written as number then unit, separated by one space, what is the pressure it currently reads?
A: 290 mmHg
